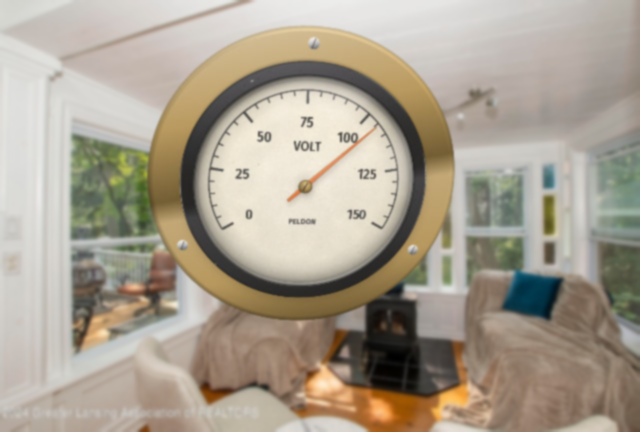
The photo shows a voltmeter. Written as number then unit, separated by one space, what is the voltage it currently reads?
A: 105 V
